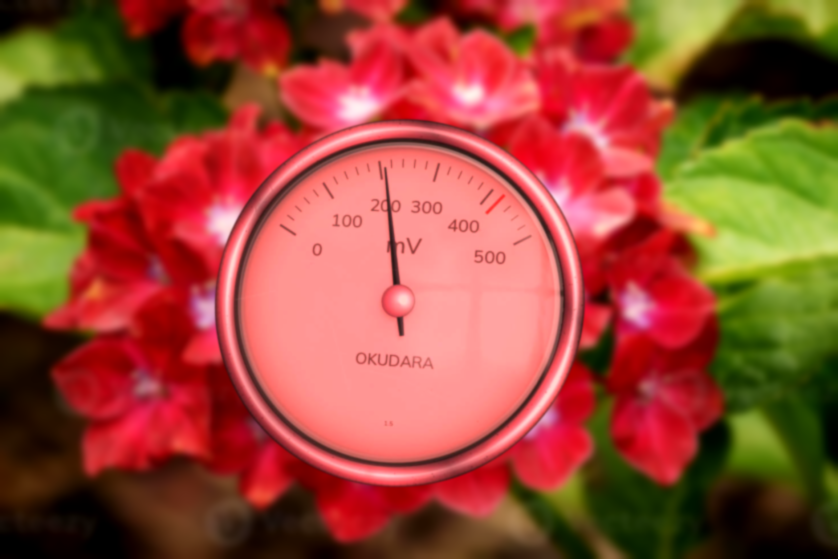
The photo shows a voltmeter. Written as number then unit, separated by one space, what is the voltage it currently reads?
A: 210 mV
